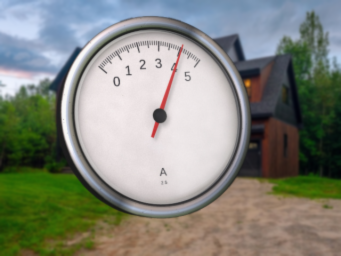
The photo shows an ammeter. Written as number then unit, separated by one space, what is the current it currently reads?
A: 4 A
